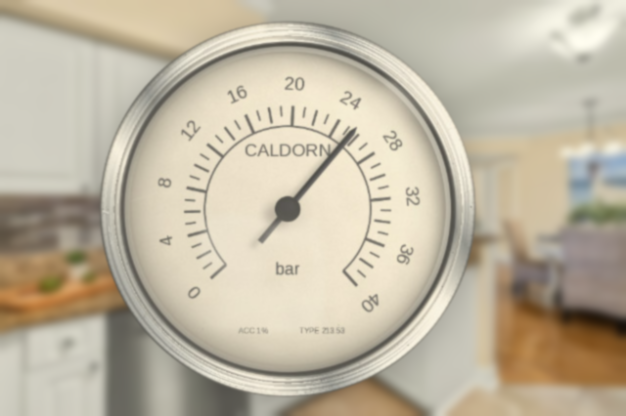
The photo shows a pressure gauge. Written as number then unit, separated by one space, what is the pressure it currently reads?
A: 25.5 bar
